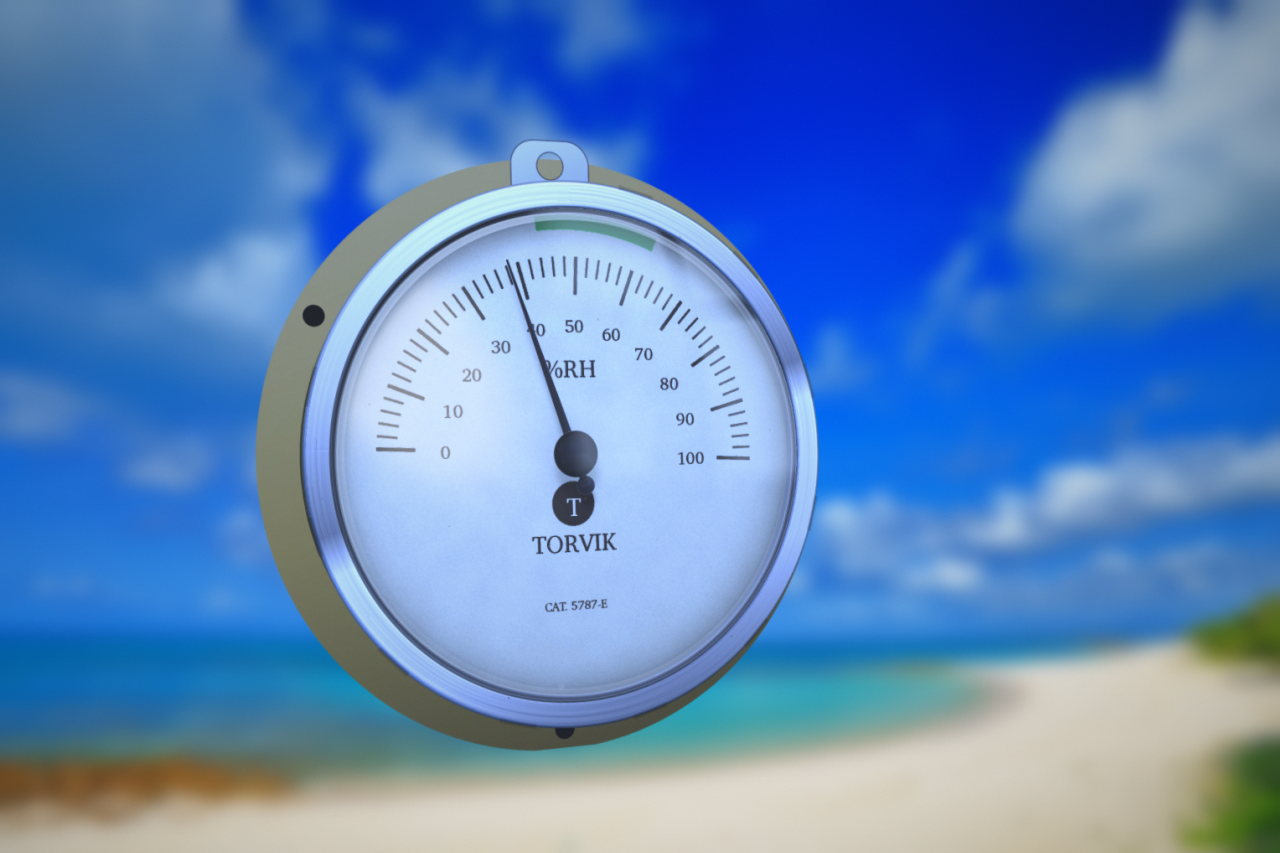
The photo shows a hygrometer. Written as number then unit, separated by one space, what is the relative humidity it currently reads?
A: 38 %
